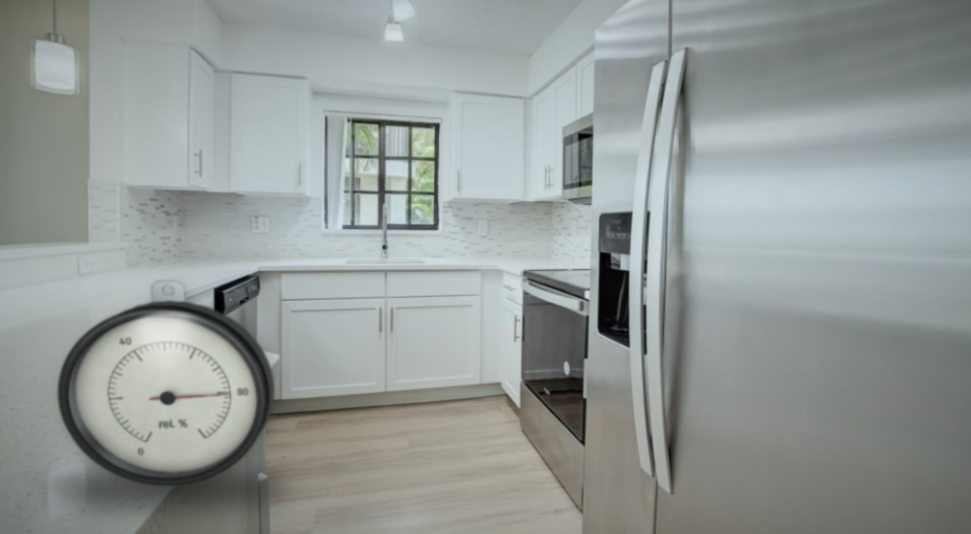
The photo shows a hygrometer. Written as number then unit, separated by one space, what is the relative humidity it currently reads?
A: 80 %
